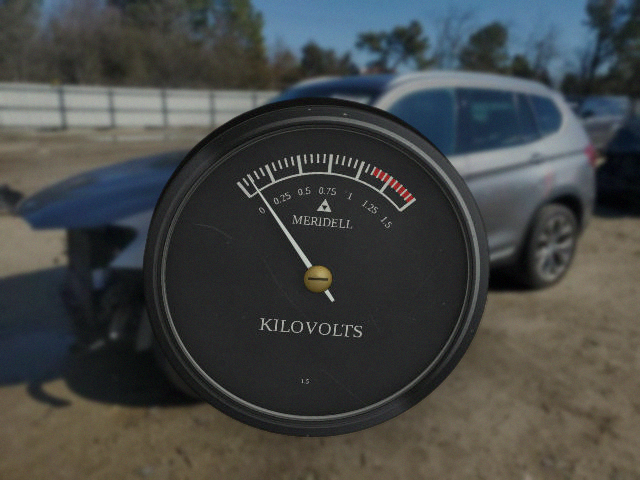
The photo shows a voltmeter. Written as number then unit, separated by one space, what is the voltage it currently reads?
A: 0.1 kV
